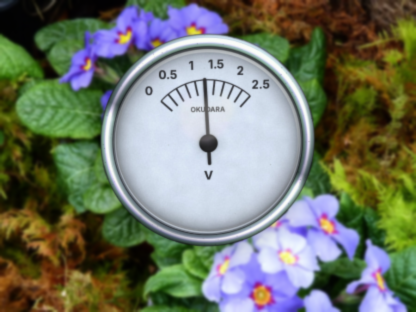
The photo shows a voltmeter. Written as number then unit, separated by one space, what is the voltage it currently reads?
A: 1.25 V
